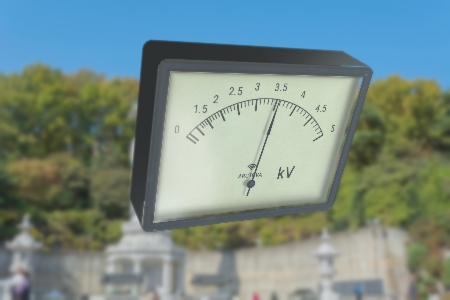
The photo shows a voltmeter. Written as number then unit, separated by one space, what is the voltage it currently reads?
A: 3.5 kV
